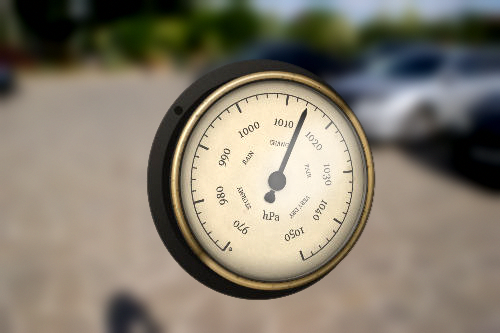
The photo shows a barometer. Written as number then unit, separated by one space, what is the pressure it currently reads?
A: 1014 hPa
